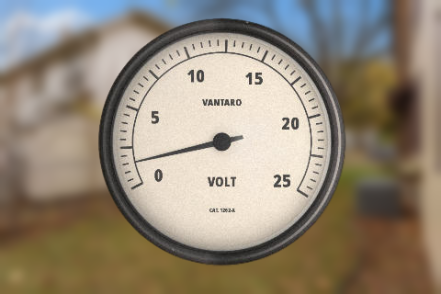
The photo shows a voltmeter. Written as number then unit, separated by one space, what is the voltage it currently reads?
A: 1.5 V
